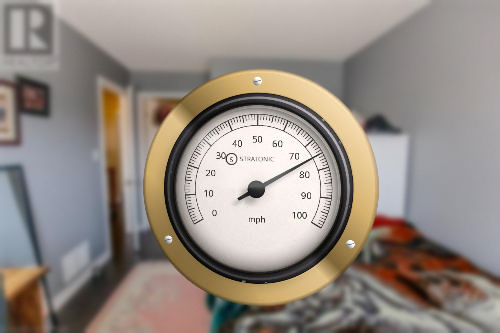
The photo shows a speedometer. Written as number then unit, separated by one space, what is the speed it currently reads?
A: 75 mph
